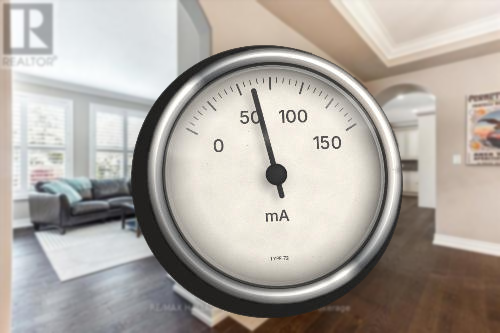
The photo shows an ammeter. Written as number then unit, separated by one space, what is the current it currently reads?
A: 60 mA
